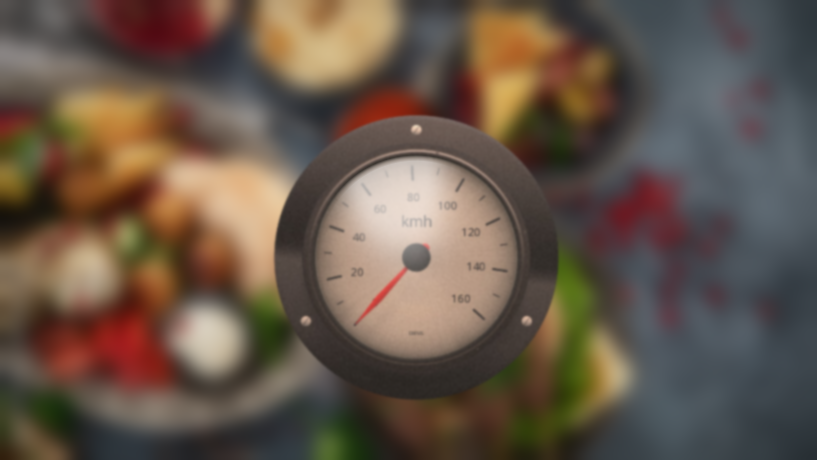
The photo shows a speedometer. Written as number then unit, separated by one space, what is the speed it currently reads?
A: 0 km/h
